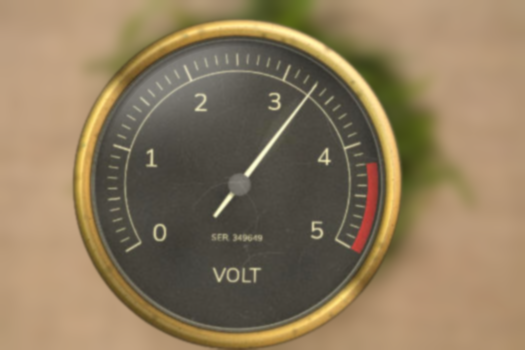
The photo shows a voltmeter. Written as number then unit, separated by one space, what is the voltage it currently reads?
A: 3.3 V
